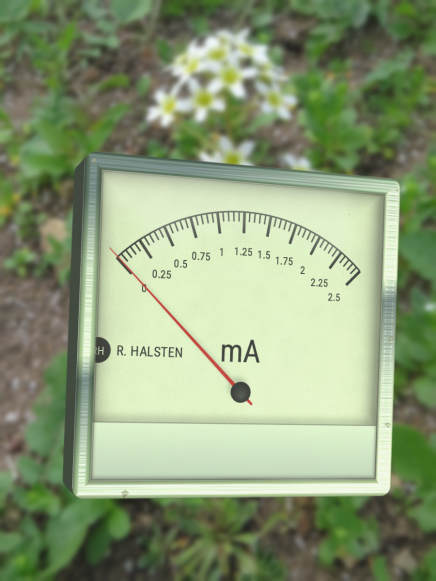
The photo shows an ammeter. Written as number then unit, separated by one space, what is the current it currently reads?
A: 0 mA
